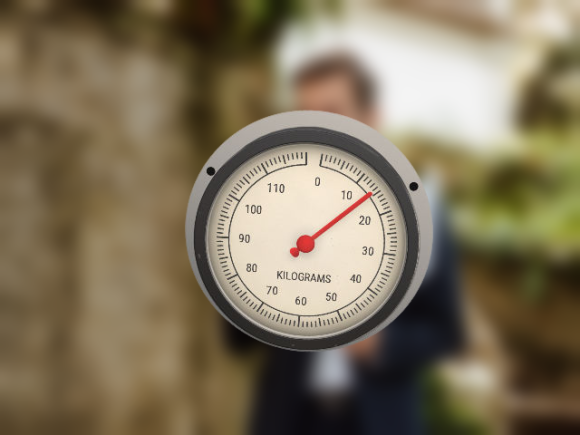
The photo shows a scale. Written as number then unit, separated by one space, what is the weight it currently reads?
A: 14 kg
